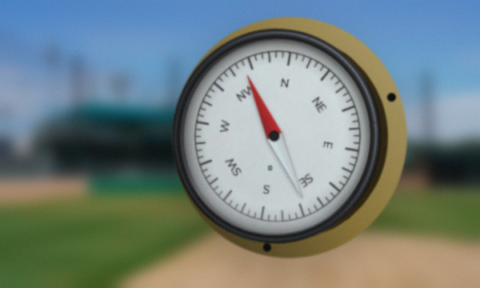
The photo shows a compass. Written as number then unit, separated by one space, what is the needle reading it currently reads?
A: 325 °
